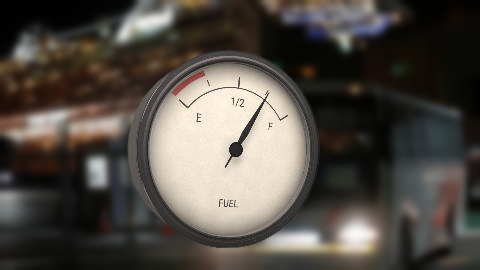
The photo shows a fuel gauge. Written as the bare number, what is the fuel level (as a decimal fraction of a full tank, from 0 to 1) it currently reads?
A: 0.75
